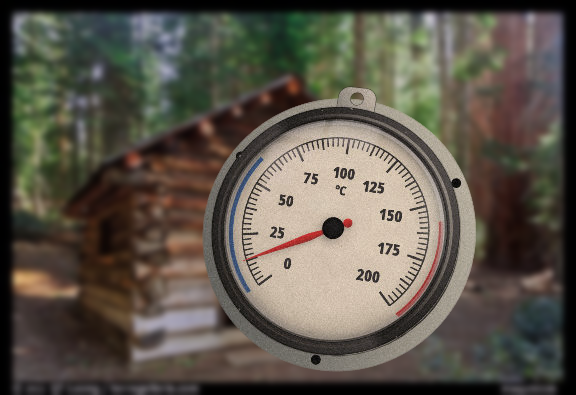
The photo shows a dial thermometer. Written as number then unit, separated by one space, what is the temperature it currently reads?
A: 12.5 °C
